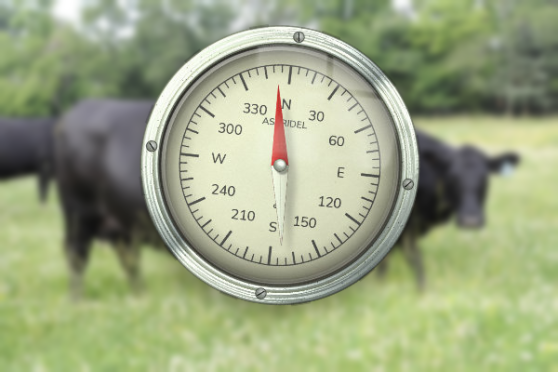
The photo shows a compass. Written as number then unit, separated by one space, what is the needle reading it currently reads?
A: 352.5 °
